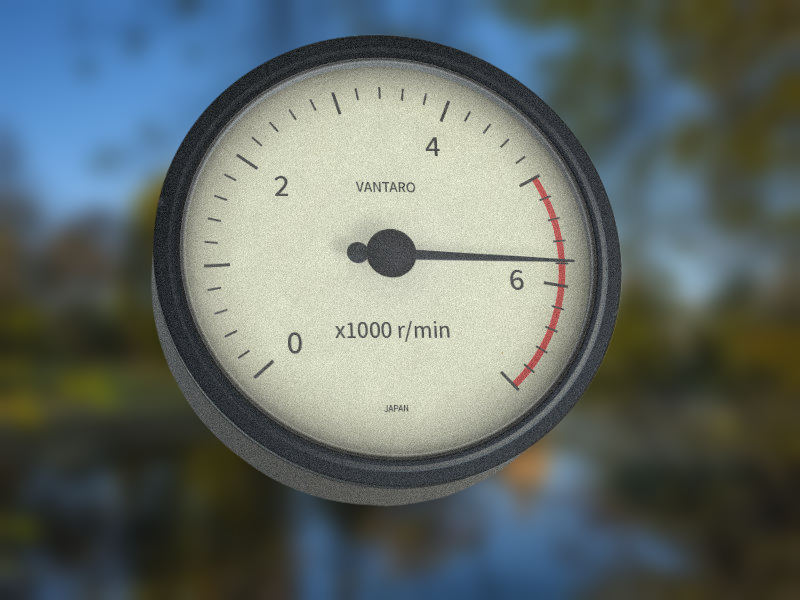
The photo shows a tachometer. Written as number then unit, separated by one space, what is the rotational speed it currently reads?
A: 5800 rpm
